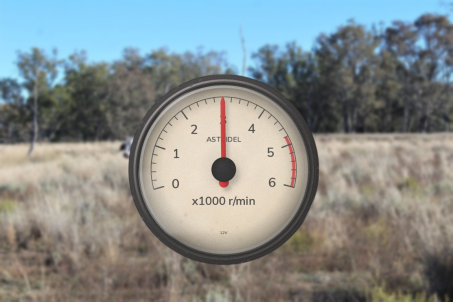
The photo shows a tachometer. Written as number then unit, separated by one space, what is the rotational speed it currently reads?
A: 3000 rpm
